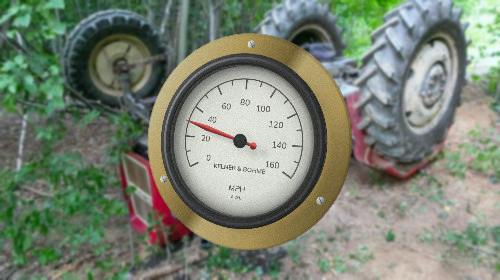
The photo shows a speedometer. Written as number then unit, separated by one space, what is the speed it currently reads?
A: 30 mph
